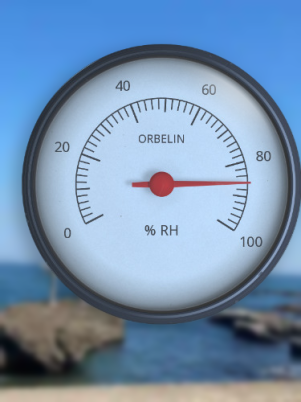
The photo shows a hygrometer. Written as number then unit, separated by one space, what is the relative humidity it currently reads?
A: 86 %
